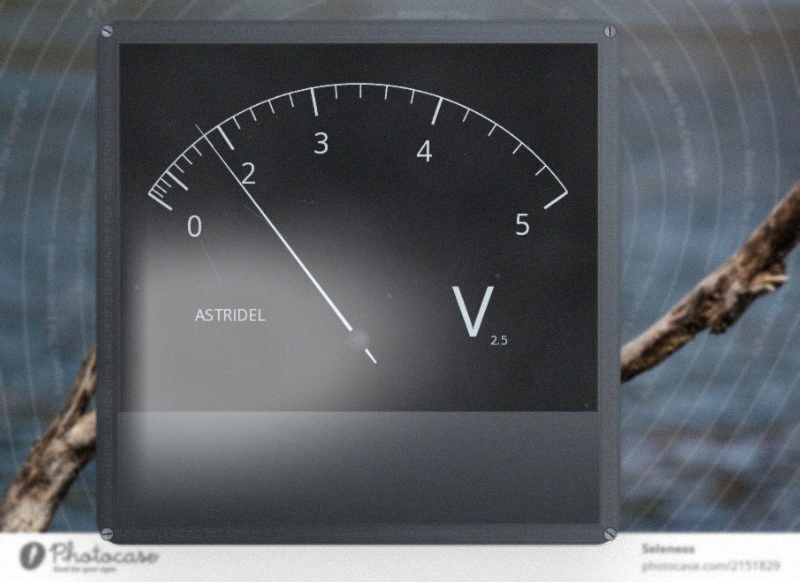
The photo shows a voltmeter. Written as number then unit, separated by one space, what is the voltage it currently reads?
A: 1.8 V
